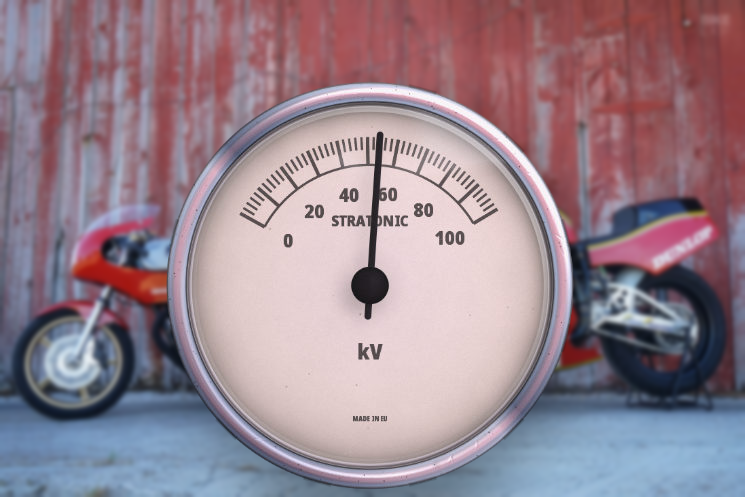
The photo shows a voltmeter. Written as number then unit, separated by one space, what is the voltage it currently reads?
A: 54 kV
